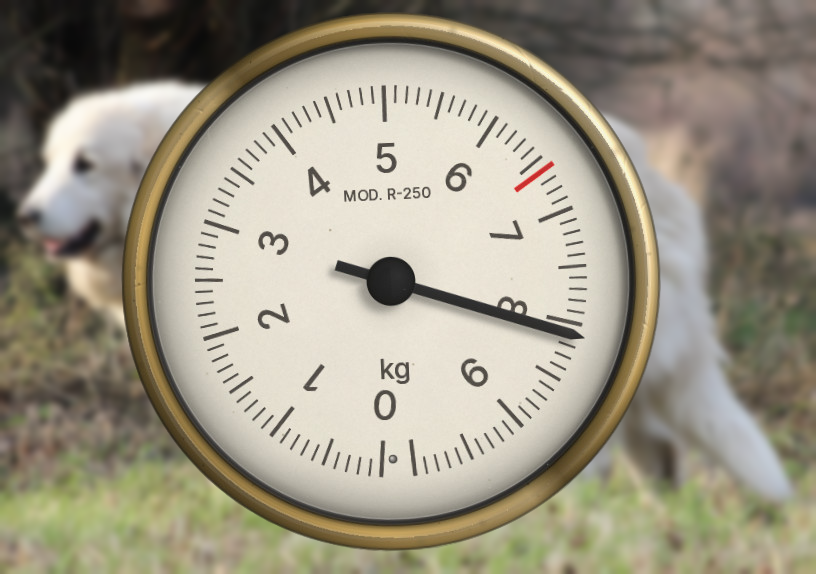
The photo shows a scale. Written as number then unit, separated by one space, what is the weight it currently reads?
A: 8.1 kg
